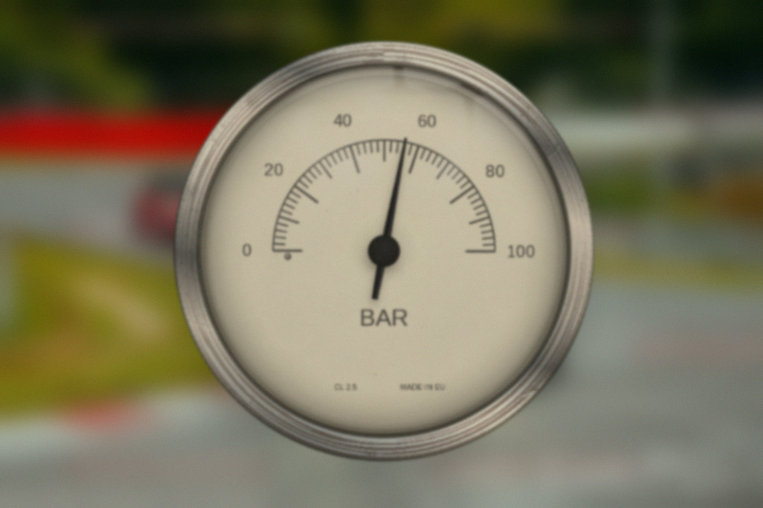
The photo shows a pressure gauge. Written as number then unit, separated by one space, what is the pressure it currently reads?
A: 56 bar
